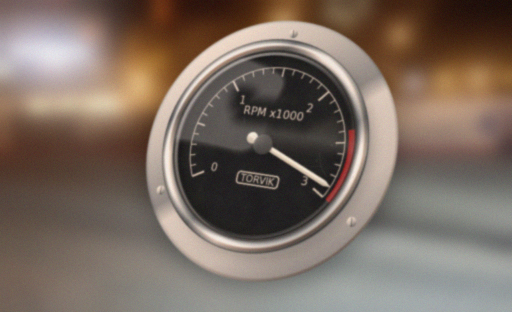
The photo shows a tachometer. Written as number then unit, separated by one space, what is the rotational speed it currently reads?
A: 2900 rpm
